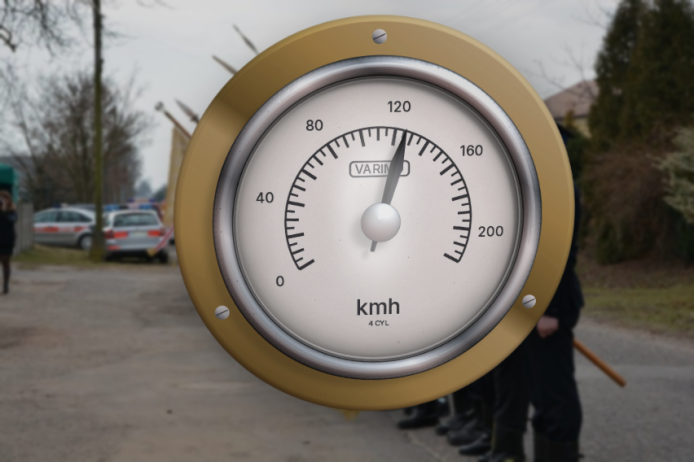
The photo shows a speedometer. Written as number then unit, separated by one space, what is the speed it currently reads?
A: 125 km/h
